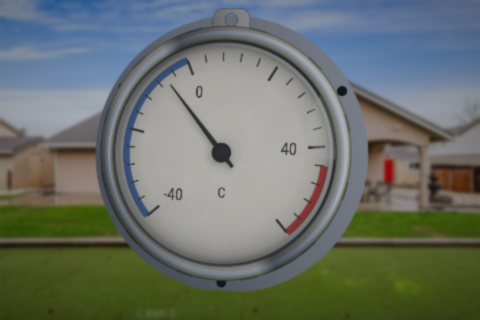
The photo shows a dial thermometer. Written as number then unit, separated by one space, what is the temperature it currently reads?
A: -6 °C
